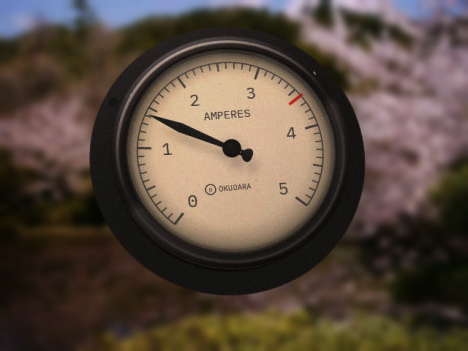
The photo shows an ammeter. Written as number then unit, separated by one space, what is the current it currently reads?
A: 1.4 A
